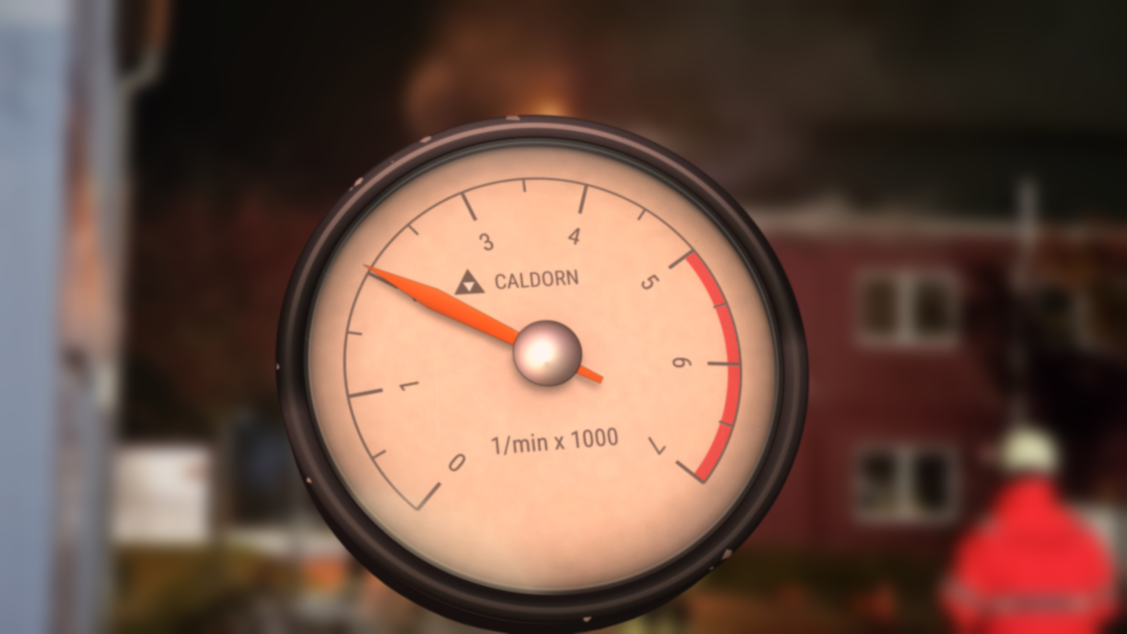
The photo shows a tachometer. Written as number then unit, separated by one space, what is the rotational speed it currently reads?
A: 2000 rpm
